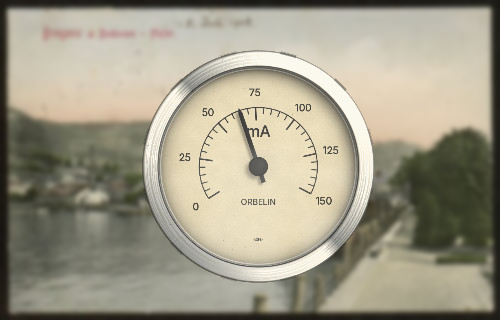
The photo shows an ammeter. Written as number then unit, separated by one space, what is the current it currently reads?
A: 65 mA
